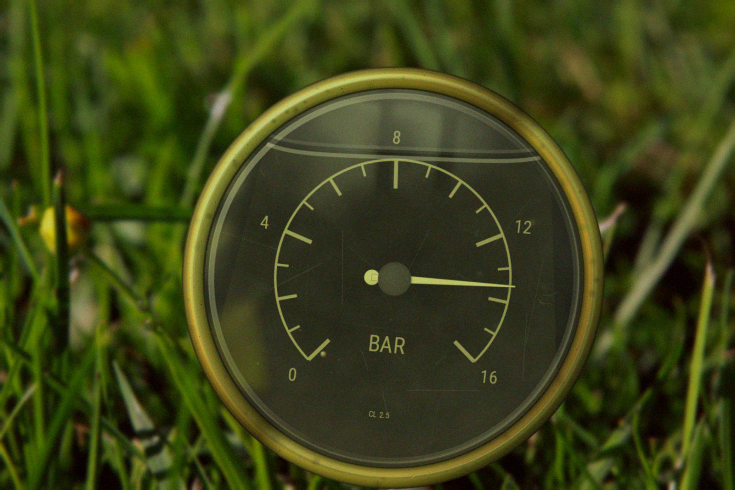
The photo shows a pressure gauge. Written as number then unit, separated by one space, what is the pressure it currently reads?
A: 13.5 bar
